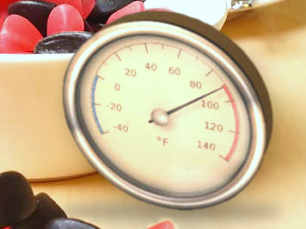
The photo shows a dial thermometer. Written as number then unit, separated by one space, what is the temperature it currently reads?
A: 90 °F
